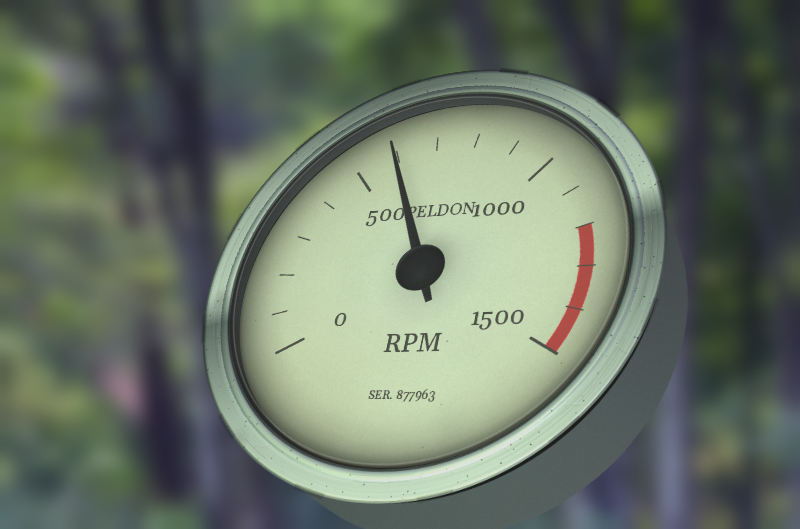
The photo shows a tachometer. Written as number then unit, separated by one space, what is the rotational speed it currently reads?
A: 600 rpm
